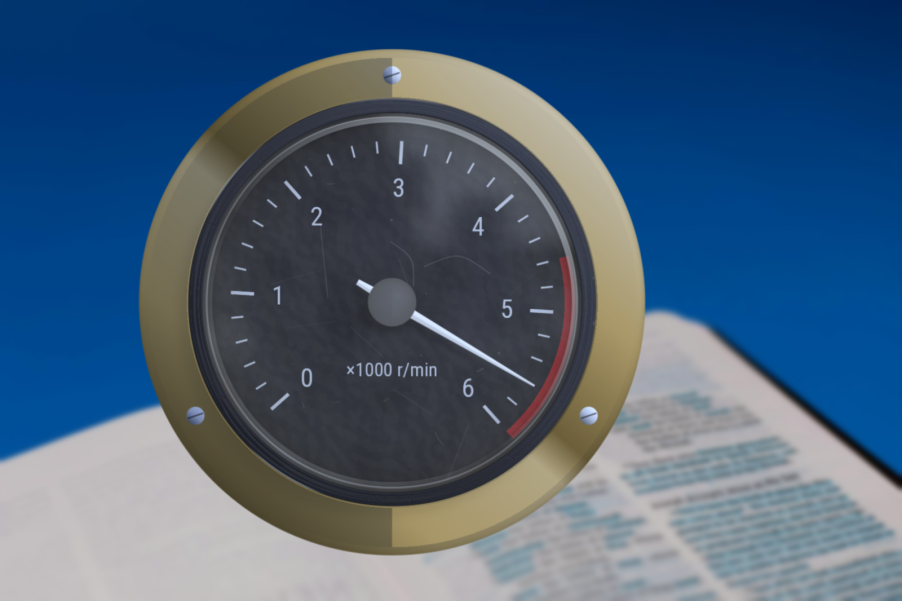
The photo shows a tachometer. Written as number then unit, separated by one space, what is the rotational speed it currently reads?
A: 5600 rpm
